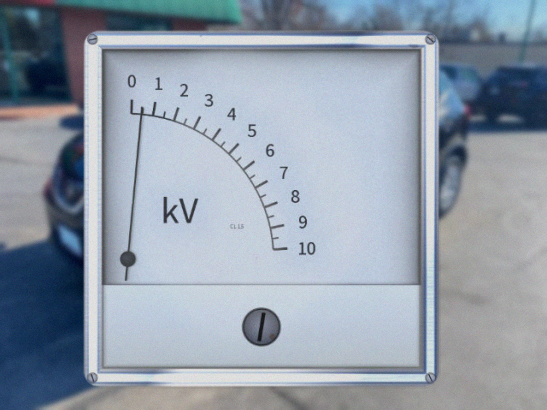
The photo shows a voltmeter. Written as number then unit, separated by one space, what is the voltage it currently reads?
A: 0.5 kV
